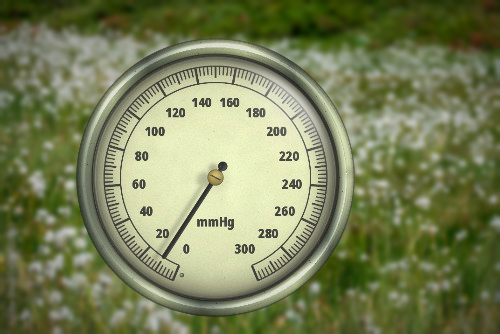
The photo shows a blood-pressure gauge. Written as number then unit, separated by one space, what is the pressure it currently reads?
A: 10 mmHg
